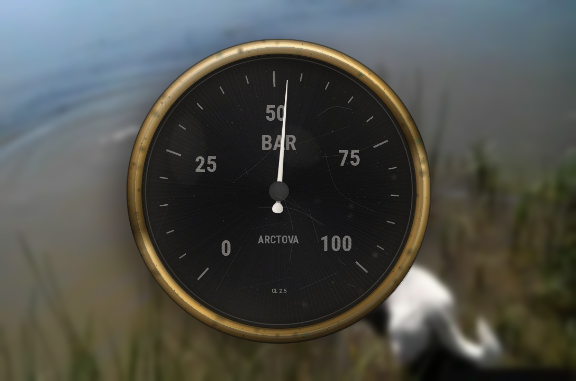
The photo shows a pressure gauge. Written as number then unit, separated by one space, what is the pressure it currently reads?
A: 52.5 bar
